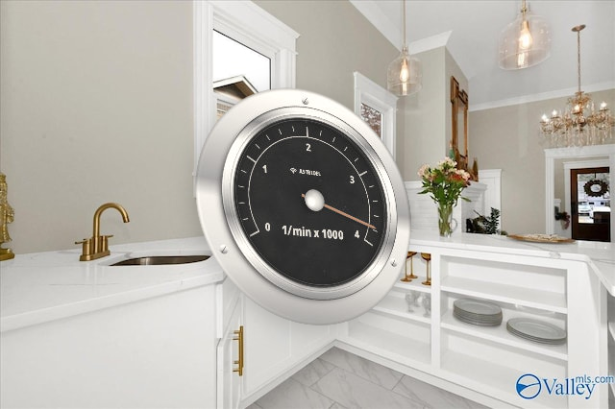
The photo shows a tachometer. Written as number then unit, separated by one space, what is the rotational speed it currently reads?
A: 3800 rpm
